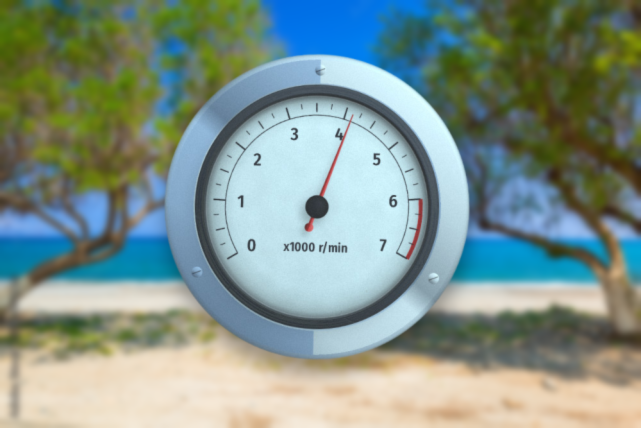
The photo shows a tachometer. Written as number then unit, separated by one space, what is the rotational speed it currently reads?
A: 4125 rpm
